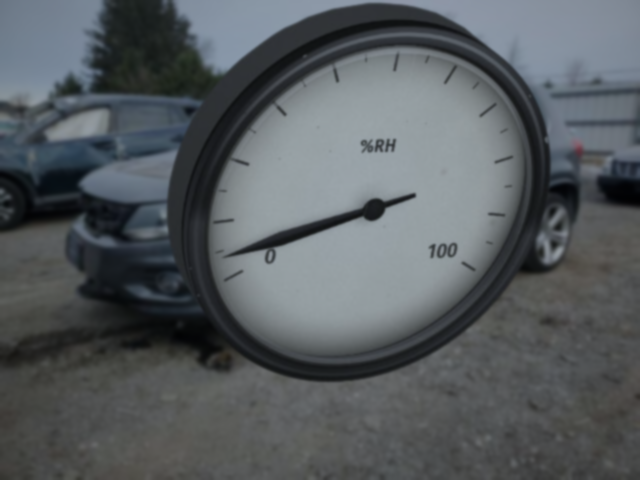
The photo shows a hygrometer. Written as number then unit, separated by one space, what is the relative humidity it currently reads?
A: 5 %
